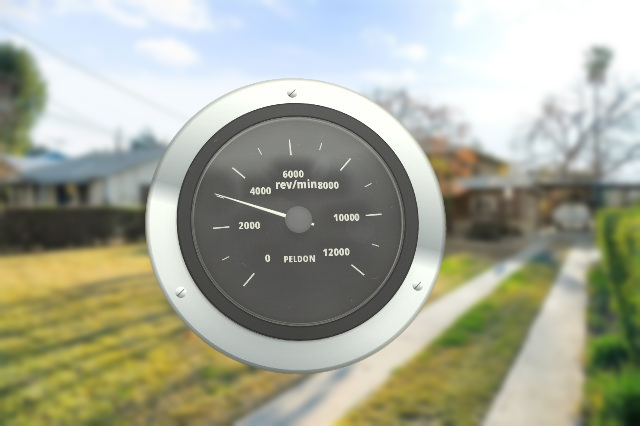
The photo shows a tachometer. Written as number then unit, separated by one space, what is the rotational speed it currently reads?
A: 3000 rpm
